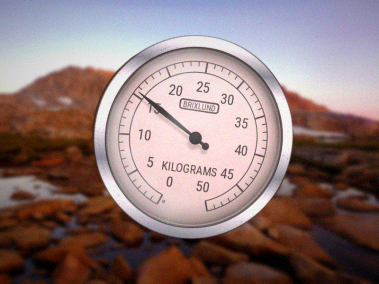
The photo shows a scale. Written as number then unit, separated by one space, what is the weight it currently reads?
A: 15.5 kg
